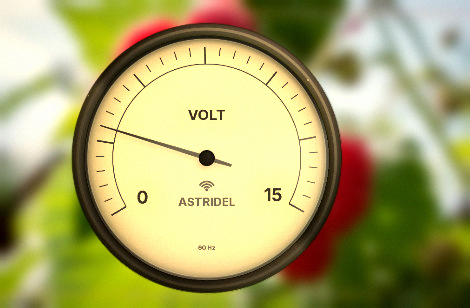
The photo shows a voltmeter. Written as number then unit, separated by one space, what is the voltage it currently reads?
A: 3 V
